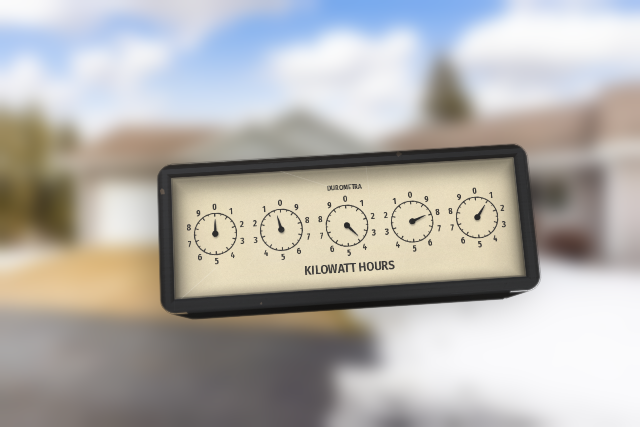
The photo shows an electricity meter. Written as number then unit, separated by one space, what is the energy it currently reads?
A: 381 kWh
